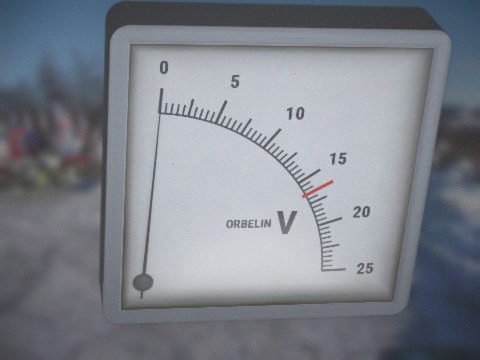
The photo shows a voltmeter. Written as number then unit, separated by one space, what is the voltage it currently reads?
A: 0 V
